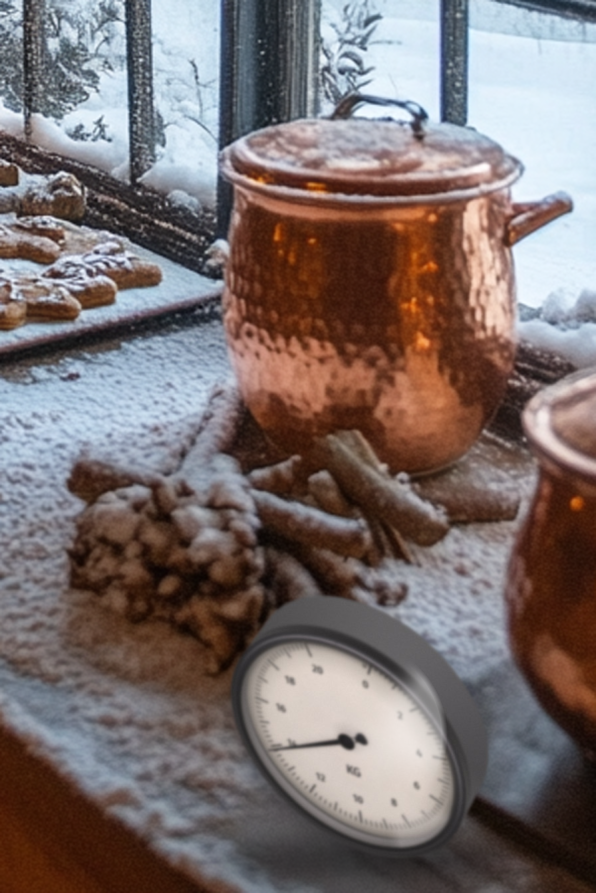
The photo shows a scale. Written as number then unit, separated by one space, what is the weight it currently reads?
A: 14 kg
